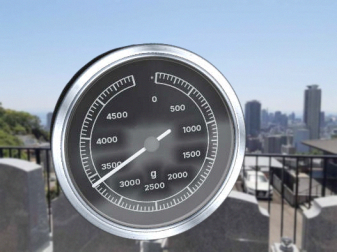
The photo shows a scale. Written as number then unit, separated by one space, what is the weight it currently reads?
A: 3400 g
